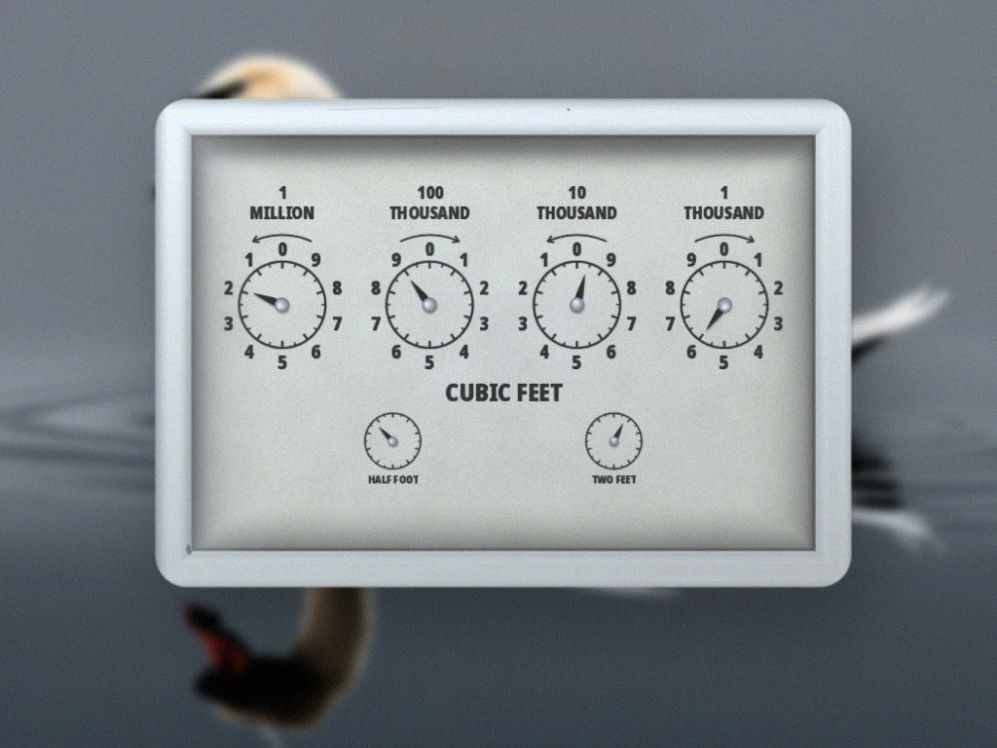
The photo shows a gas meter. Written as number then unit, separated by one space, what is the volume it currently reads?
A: 189600 ft³
